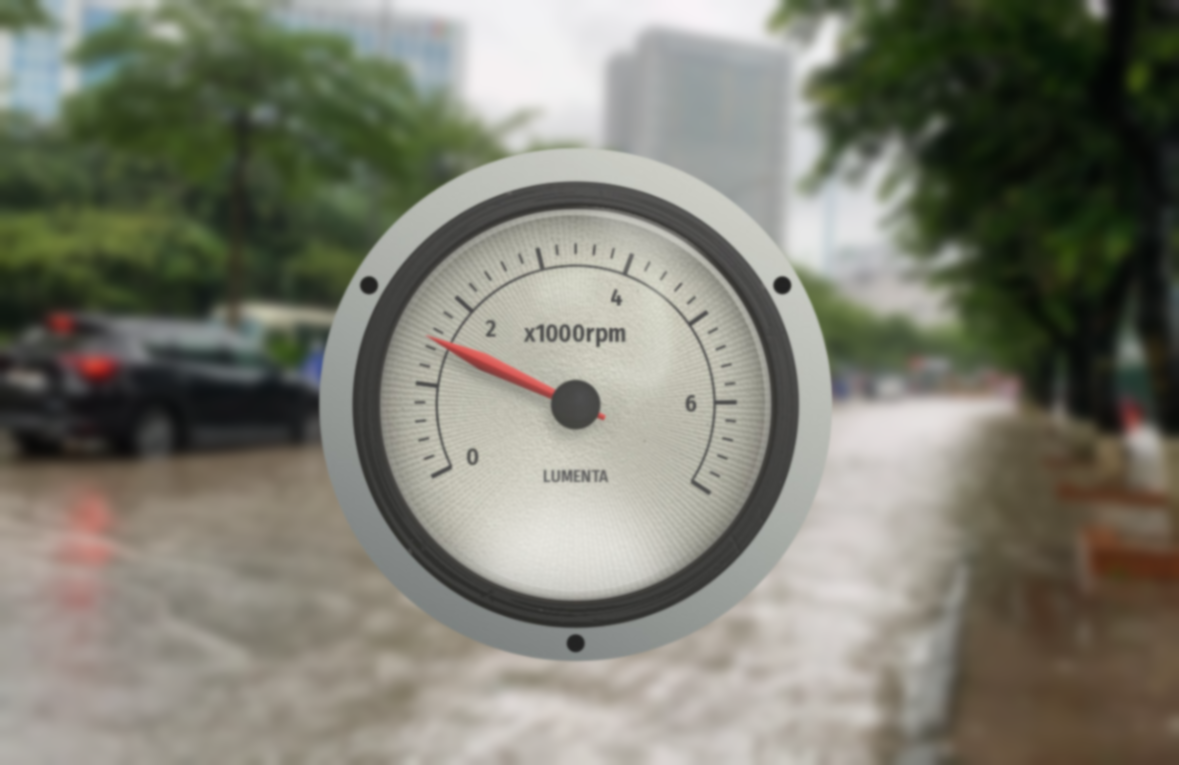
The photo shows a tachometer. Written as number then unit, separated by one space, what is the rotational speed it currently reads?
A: 1500 rpm
